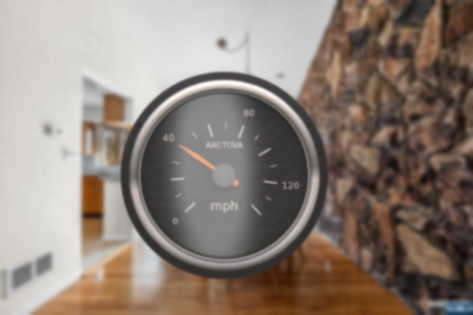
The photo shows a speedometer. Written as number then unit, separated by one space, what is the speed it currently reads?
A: 40 mph
